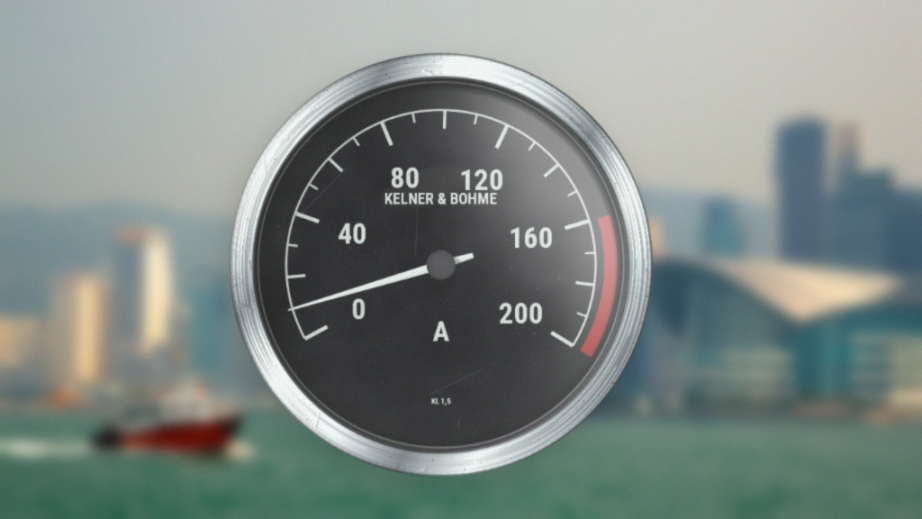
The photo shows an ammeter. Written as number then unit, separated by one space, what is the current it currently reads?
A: 10 A
